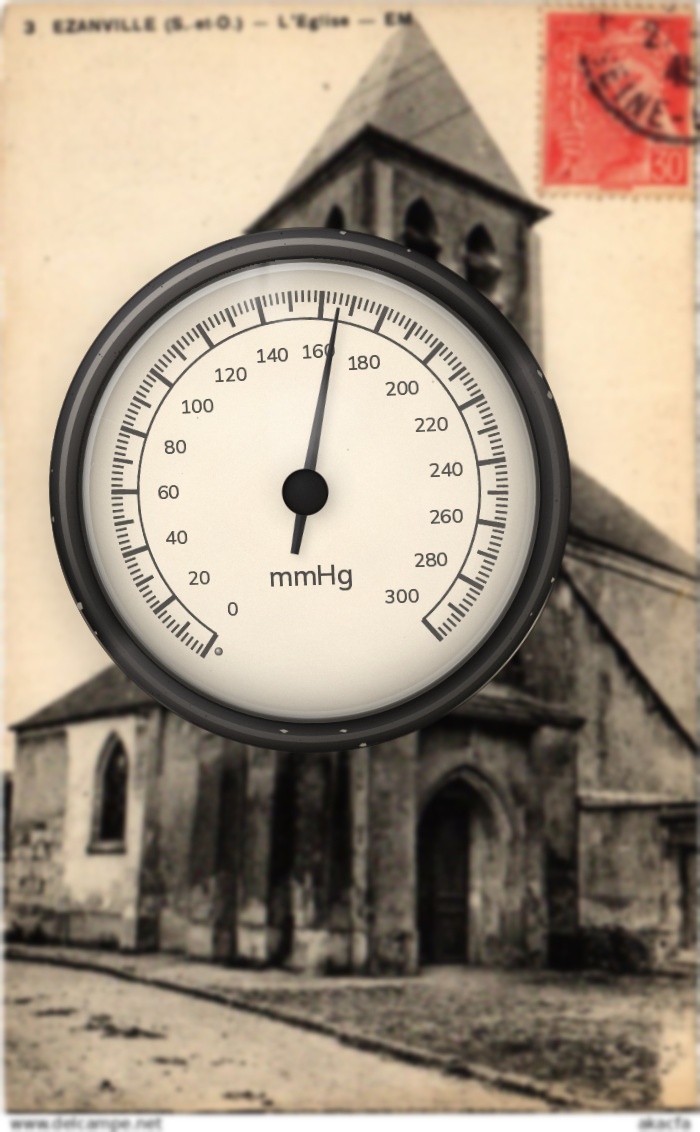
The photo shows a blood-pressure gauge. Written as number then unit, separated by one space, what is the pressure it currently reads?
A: 166 mmHg
